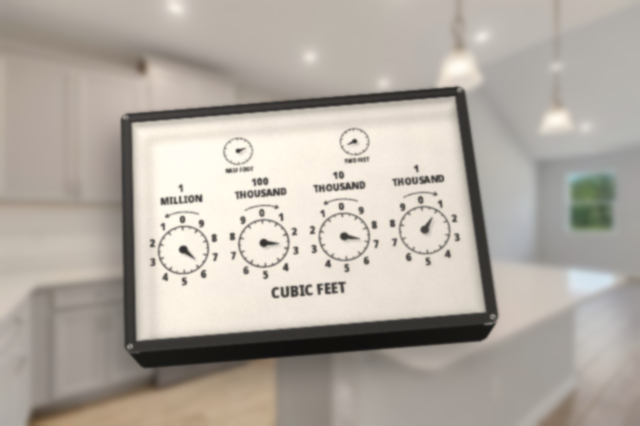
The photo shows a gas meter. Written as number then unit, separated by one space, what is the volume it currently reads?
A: 627100 ft³
